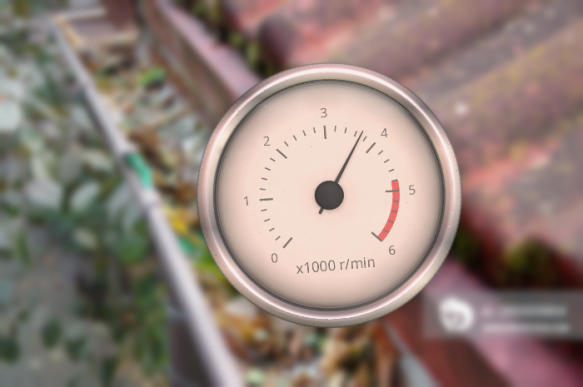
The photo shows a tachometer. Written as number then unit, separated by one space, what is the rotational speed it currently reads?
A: 3700 rpm
